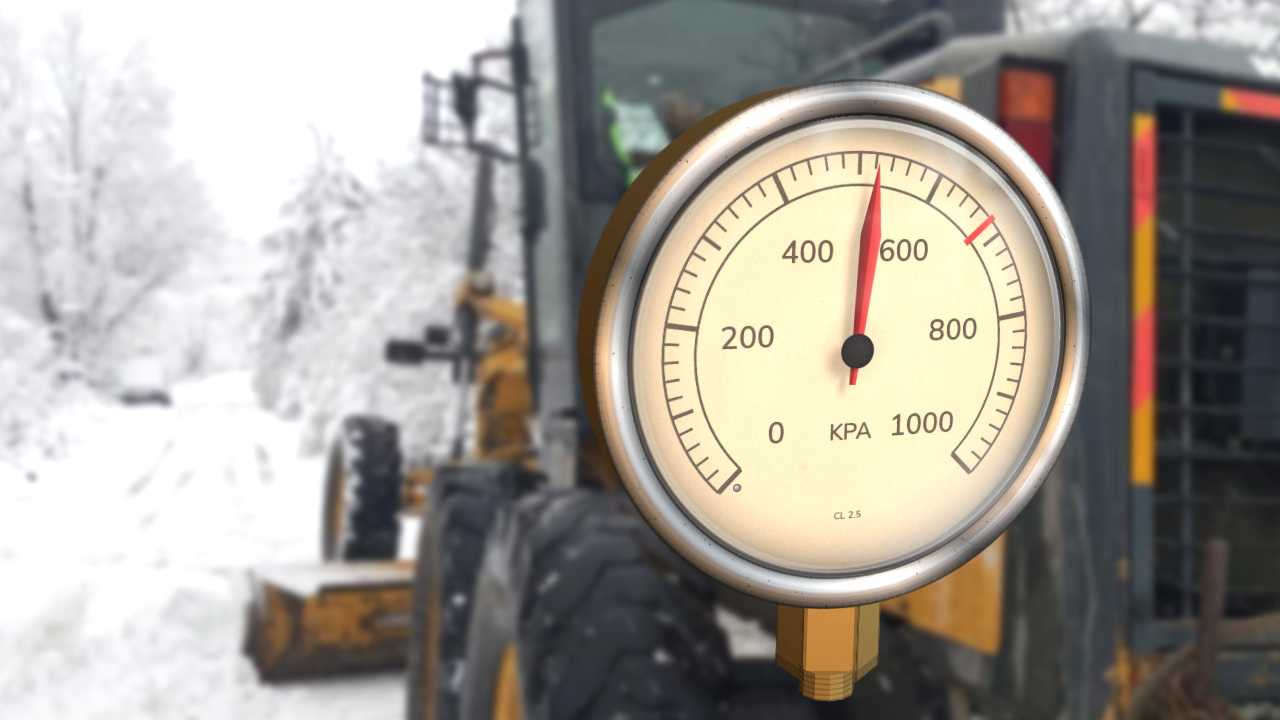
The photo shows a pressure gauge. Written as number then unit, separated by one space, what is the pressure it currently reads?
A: 520 kPa
